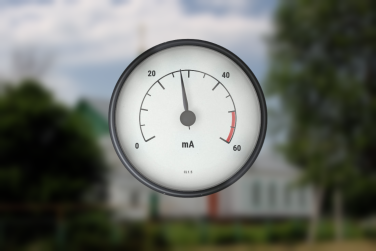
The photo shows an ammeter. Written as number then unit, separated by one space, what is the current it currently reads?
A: 27.5 mA
